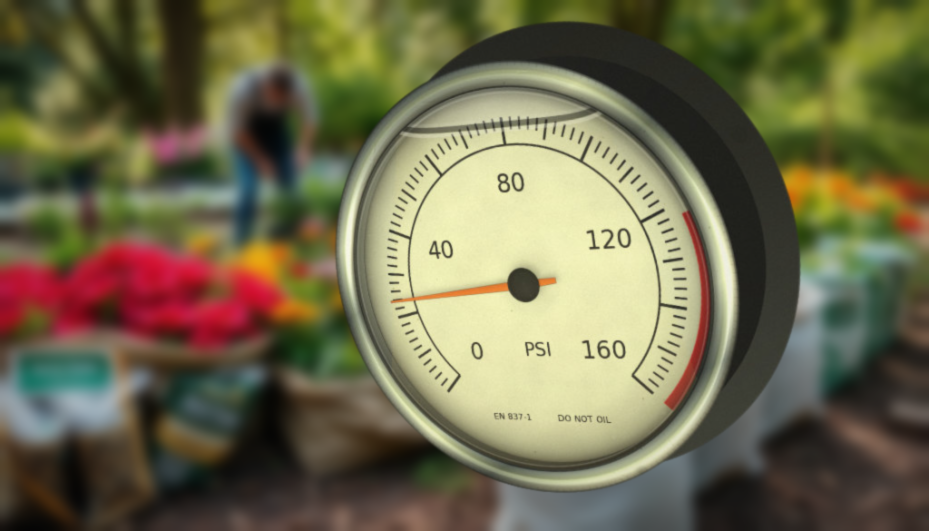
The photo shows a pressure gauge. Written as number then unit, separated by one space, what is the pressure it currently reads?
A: 24 psi
